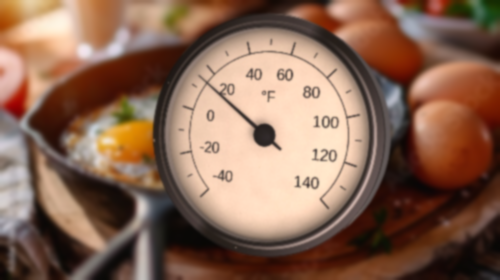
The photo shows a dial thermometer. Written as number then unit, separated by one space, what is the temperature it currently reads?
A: 15 °F
